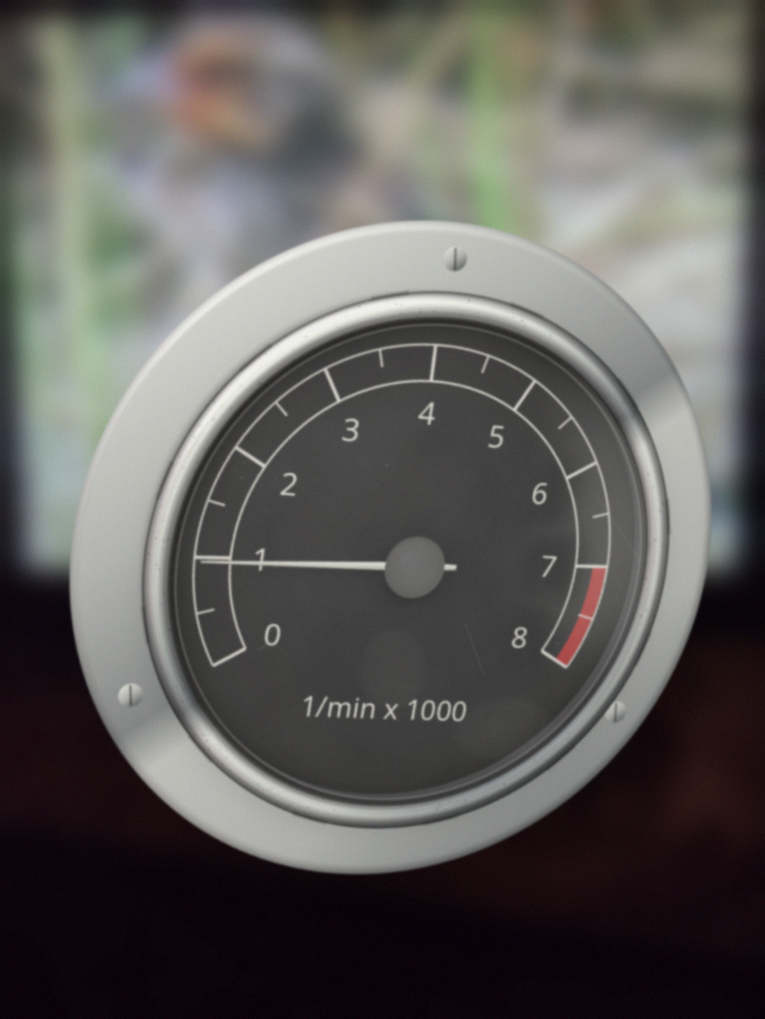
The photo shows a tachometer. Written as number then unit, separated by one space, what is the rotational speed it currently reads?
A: 1000 rpm
